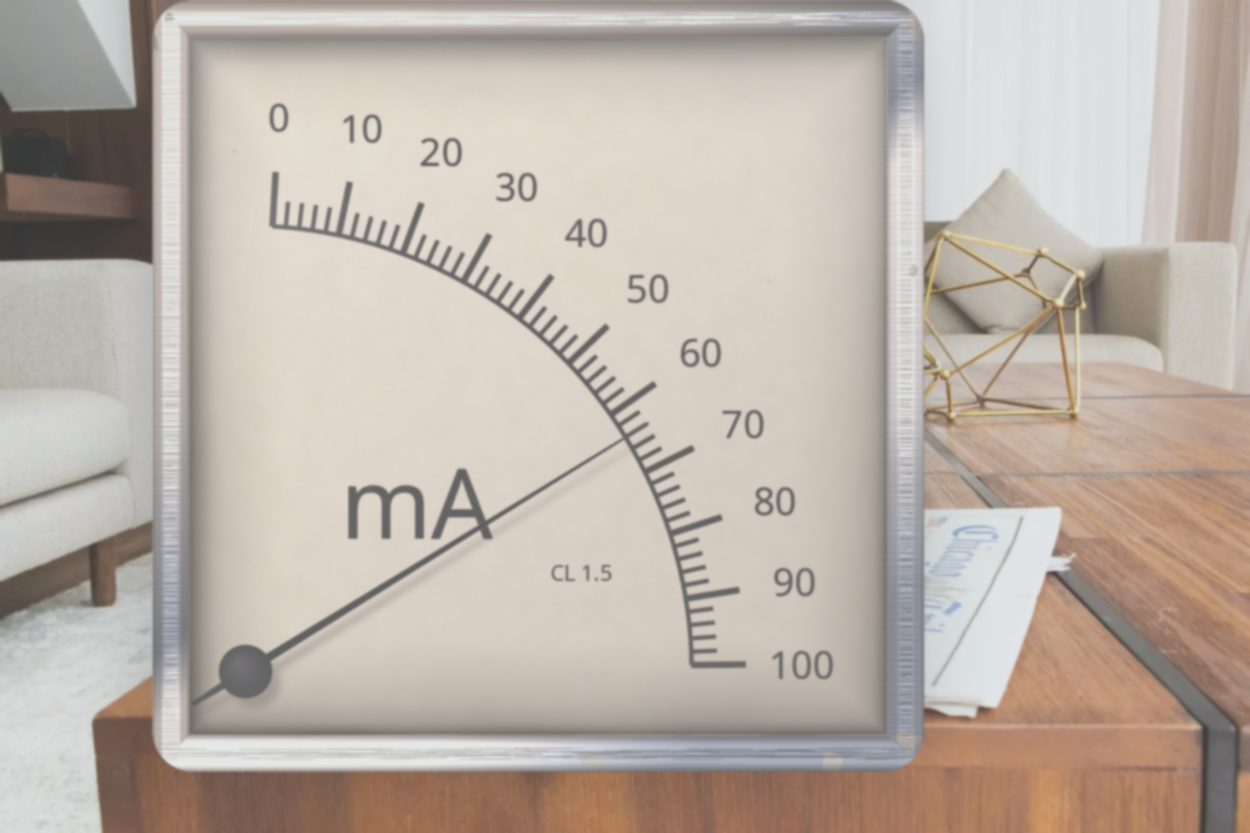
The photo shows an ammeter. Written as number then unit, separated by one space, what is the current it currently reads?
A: 64 mA
